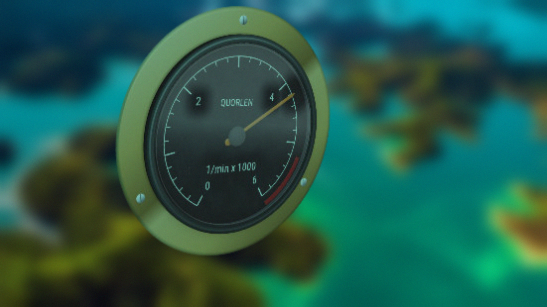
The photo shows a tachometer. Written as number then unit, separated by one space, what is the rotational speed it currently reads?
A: 4200 rpm
